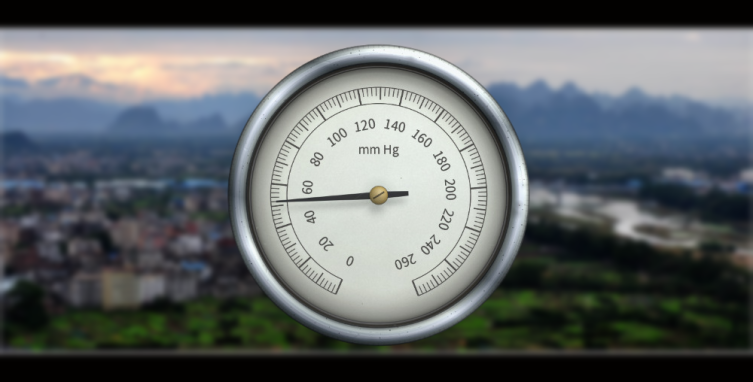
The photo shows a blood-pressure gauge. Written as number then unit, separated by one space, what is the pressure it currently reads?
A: 52 mmHg
